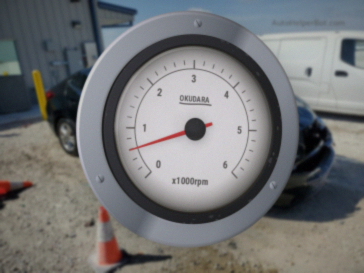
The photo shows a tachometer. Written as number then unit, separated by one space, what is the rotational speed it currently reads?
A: 600 rpm
